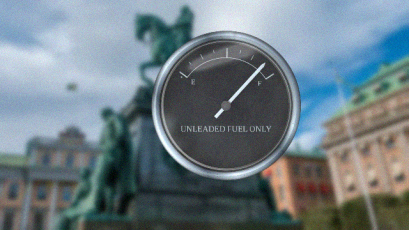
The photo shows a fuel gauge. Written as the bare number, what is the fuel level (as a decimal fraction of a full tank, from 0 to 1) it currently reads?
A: 0.875
